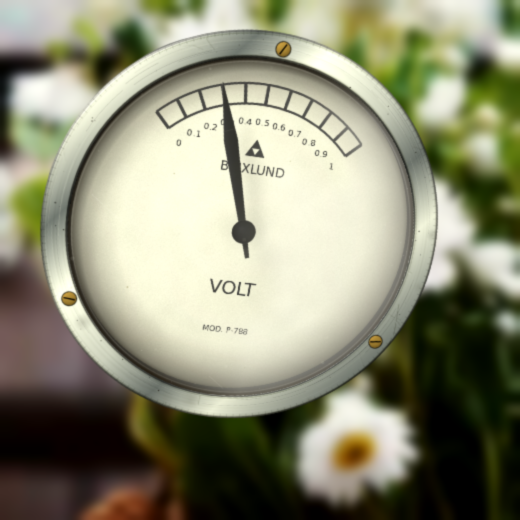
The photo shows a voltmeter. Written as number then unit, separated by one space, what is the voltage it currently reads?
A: 0.3 V
